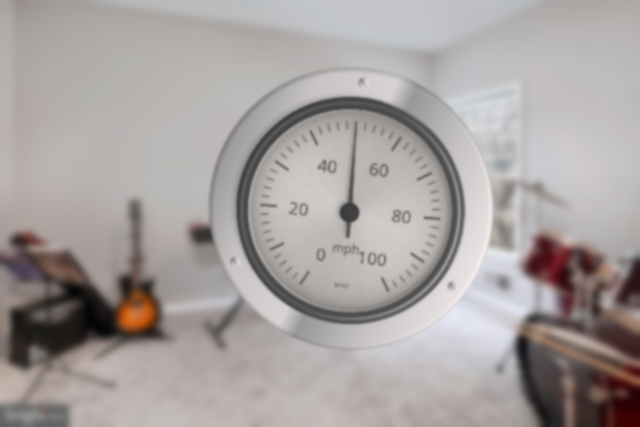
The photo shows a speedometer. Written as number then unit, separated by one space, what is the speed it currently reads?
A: 50 mph
